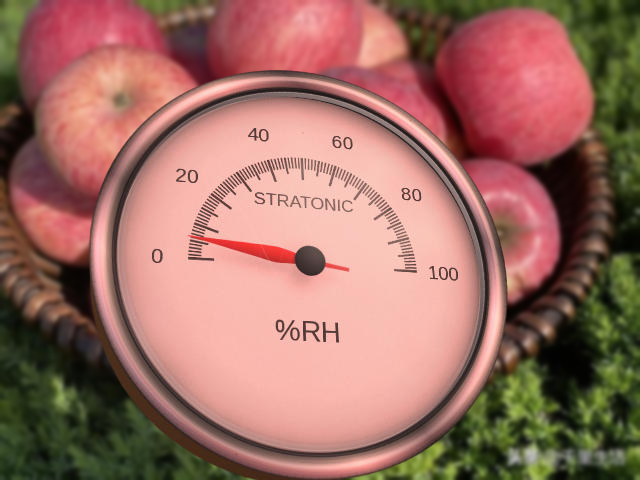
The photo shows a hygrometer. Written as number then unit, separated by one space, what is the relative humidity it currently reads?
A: 5 %
